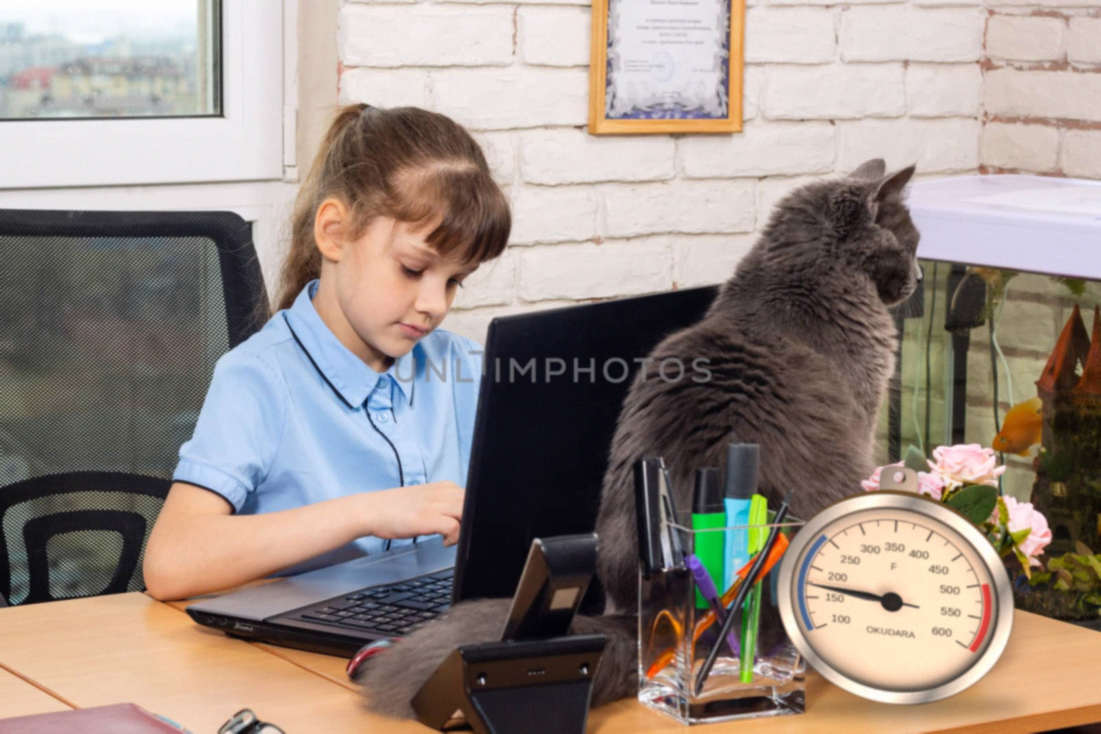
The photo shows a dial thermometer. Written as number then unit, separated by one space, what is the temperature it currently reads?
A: 175 °F
